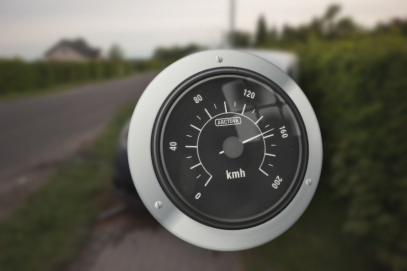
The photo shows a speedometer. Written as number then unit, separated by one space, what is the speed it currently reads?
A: 155 km/h
